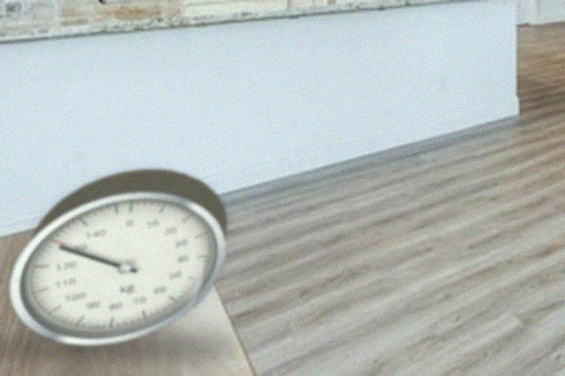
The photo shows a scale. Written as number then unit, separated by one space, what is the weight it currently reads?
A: 130 kg
